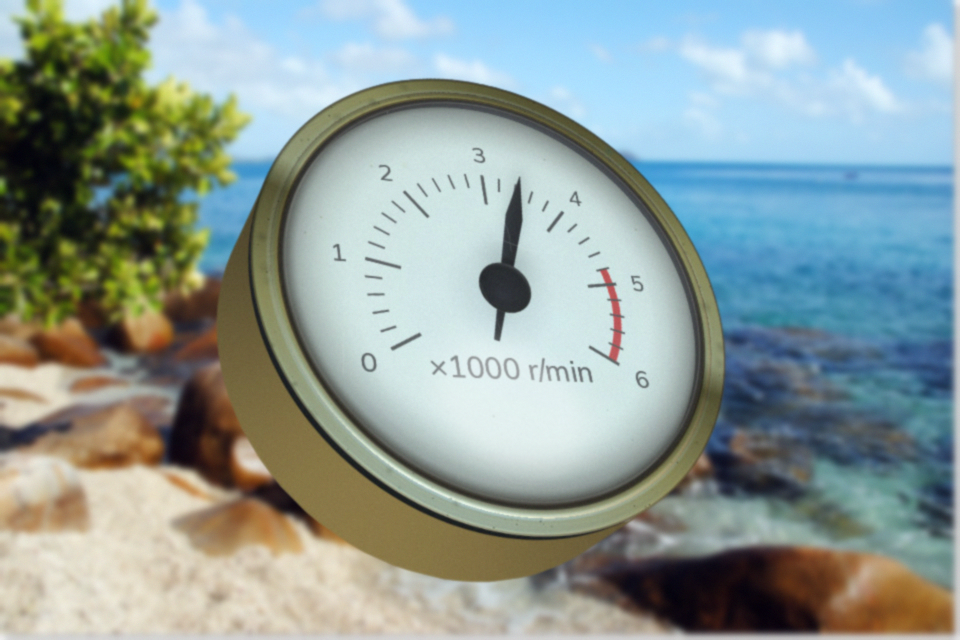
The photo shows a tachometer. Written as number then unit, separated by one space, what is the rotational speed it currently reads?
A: 3400 rpm
